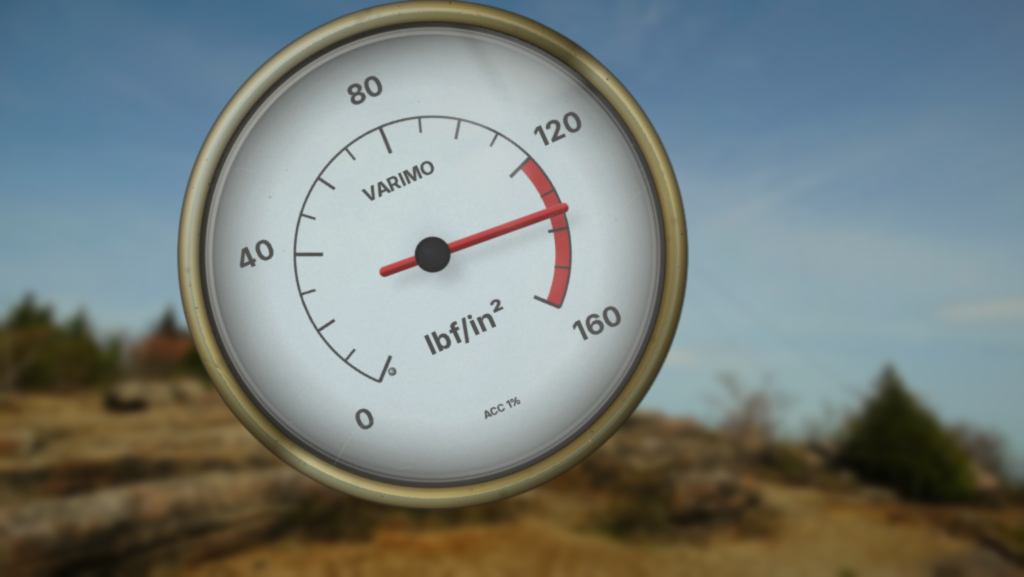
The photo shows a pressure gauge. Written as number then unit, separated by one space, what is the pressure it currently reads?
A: 135 psi
